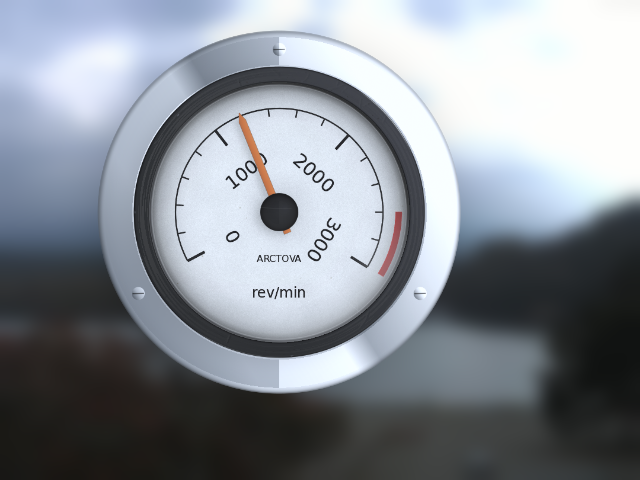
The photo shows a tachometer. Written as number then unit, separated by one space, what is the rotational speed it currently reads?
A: 1200 rpm
